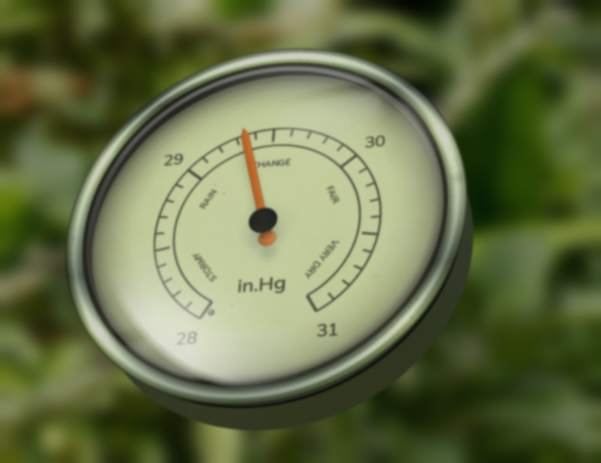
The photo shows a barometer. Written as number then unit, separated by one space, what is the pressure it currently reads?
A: 29.35 inHg
